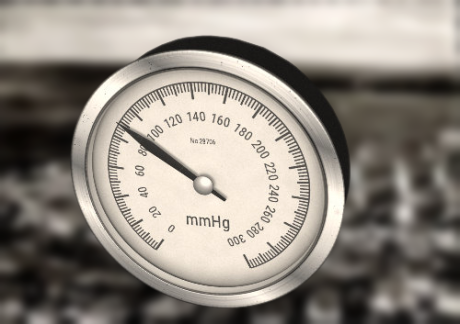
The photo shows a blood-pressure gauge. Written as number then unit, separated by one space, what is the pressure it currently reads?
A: 90 mmHg
